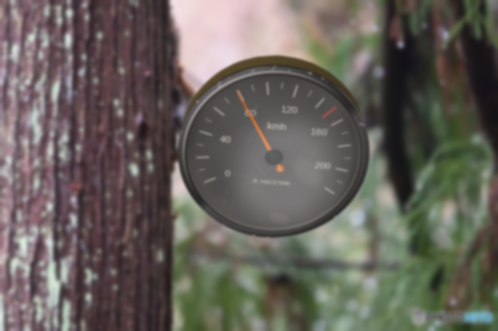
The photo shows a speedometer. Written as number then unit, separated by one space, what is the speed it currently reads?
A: 80 km/h
